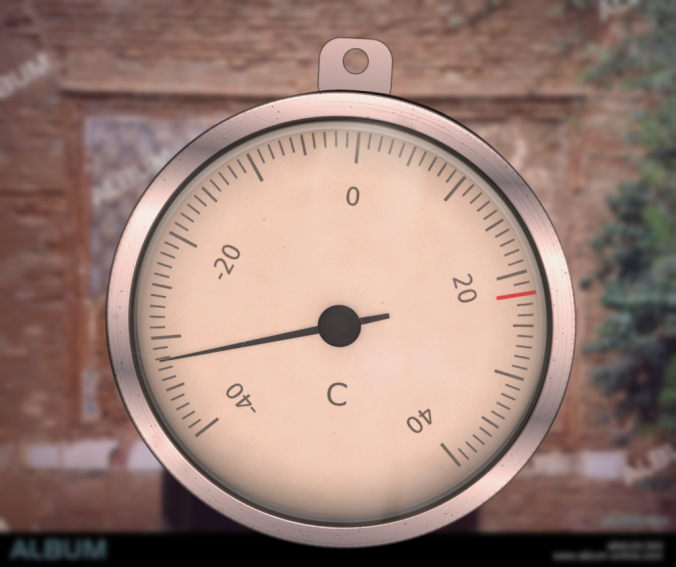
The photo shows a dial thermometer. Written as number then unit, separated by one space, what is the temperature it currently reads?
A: -32 °C
